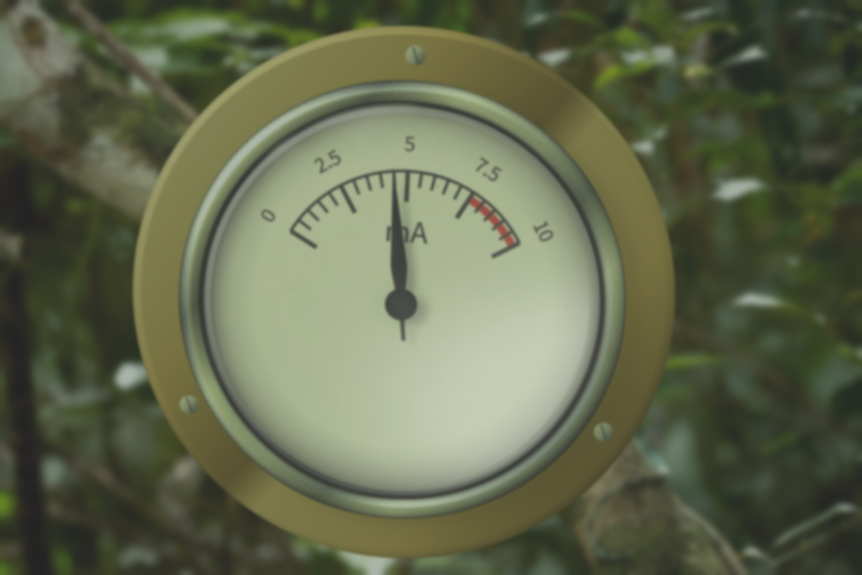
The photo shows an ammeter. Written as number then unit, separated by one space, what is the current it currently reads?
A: 4.5 mA
